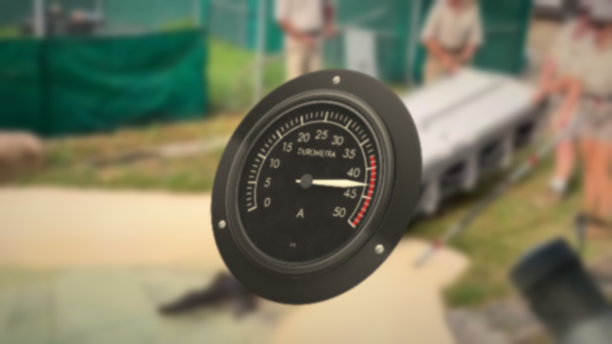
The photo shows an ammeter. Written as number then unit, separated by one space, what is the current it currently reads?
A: 43 A
